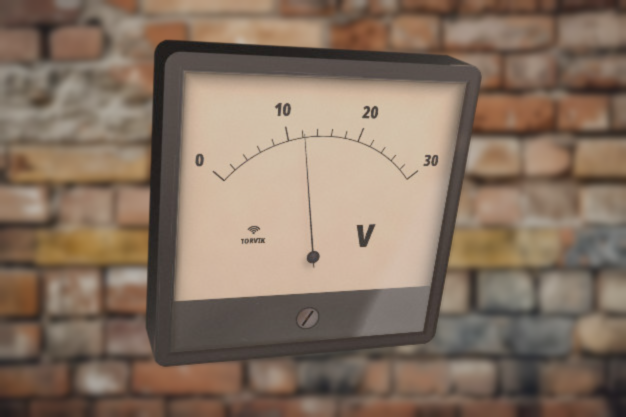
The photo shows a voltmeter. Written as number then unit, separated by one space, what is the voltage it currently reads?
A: 12 V
